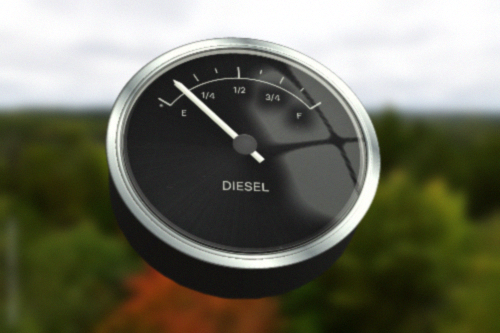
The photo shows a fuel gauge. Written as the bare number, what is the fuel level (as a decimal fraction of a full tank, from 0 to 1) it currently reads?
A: 0.125
